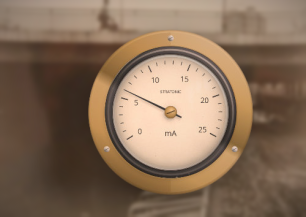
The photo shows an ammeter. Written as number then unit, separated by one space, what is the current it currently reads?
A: 6 mA
